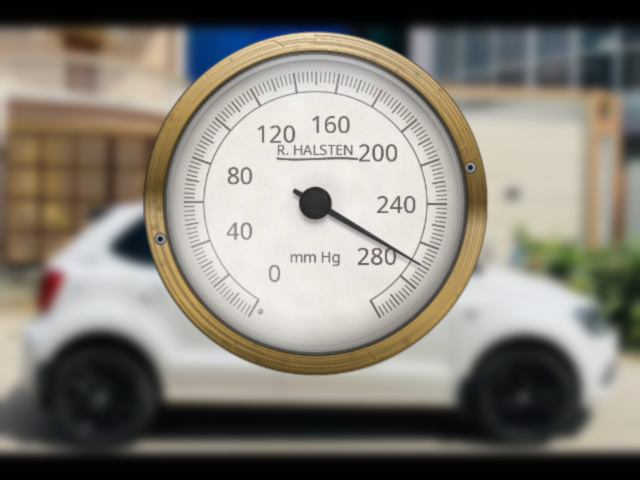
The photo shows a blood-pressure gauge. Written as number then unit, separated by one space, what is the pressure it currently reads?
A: 270 mmHg
